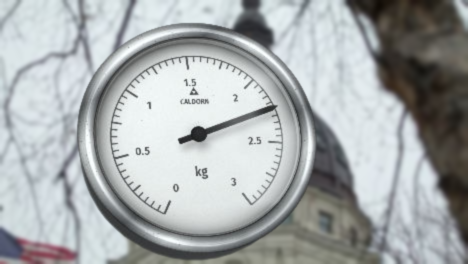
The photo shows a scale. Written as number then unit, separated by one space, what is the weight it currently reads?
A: 2.25 kg
